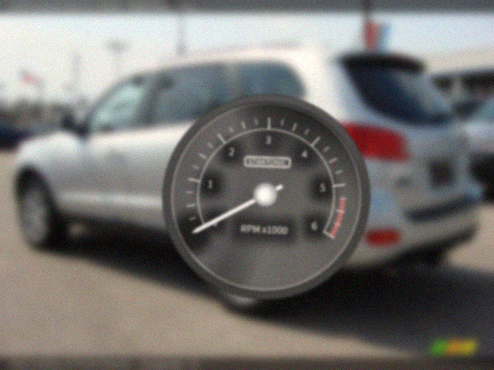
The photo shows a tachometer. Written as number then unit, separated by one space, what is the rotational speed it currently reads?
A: 0 rpm
